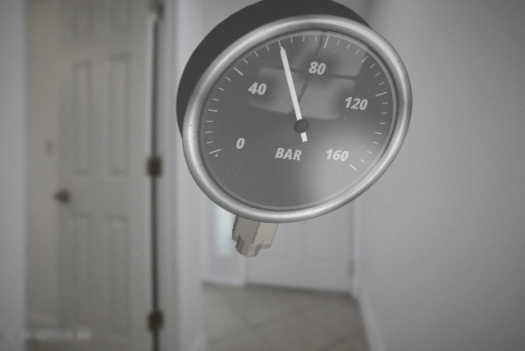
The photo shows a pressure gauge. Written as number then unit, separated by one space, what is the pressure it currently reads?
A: 60 bar
